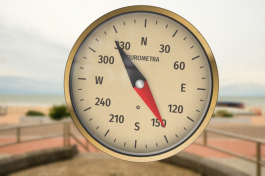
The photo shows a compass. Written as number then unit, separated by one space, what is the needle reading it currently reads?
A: 145 °
